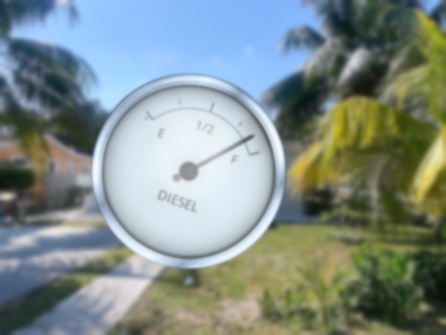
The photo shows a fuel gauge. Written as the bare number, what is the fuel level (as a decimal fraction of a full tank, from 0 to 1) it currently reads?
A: 0.875
